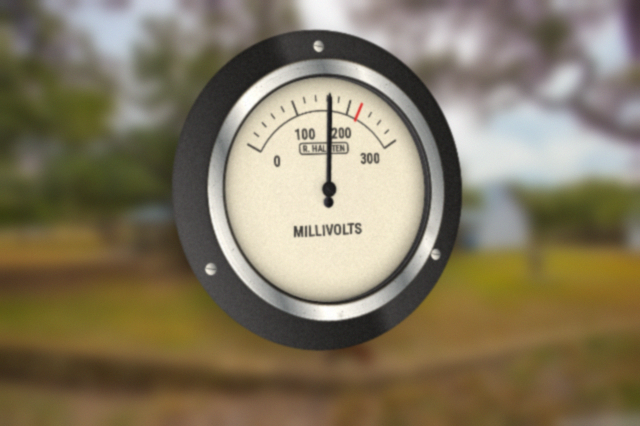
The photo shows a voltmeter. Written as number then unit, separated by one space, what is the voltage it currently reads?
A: 160 mV
